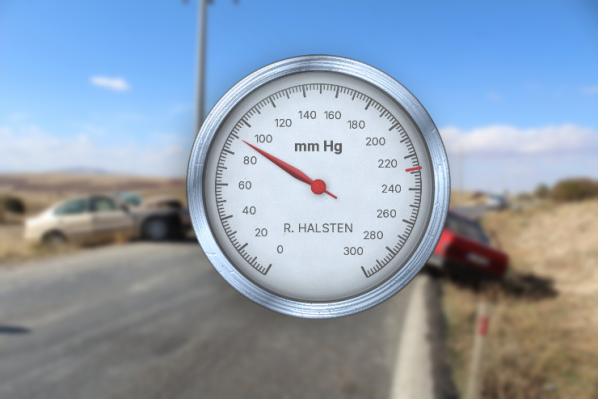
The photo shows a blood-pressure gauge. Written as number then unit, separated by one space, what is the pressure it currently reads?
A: 90 mmHg
